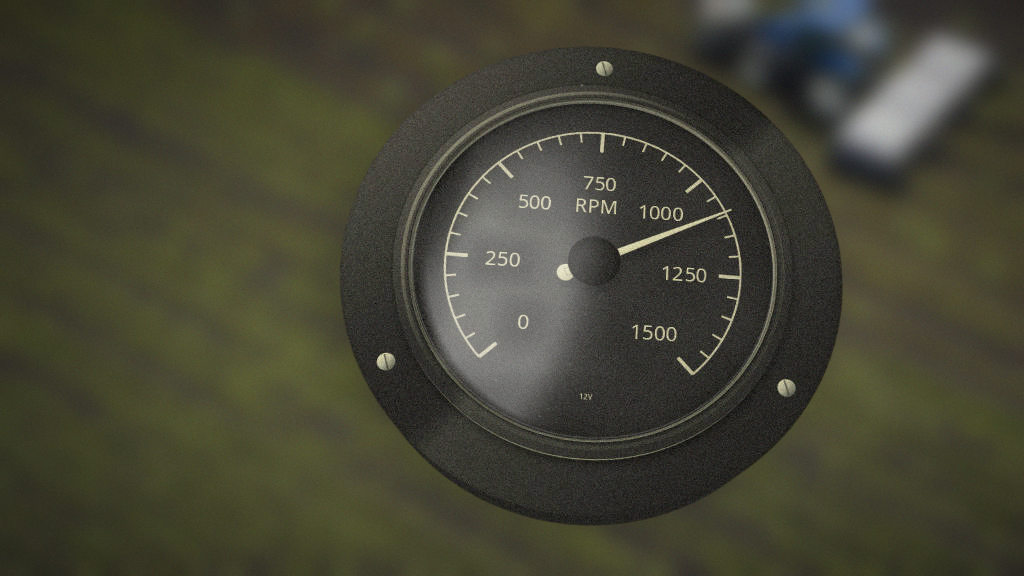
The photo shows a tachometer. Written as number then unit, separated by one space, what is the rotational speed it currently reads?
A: 1100 rpm
